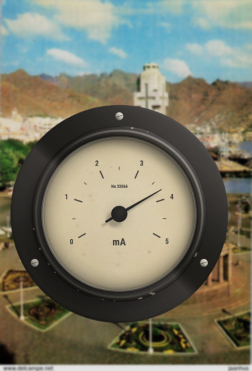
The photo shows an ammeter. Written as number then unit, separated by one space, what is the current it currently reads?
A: 3.75 mA
